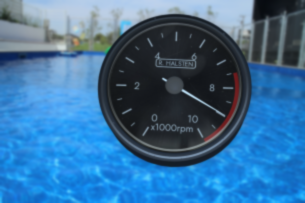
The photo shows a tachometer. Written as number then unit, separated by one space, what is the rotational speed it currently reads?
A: 9000 rpm
